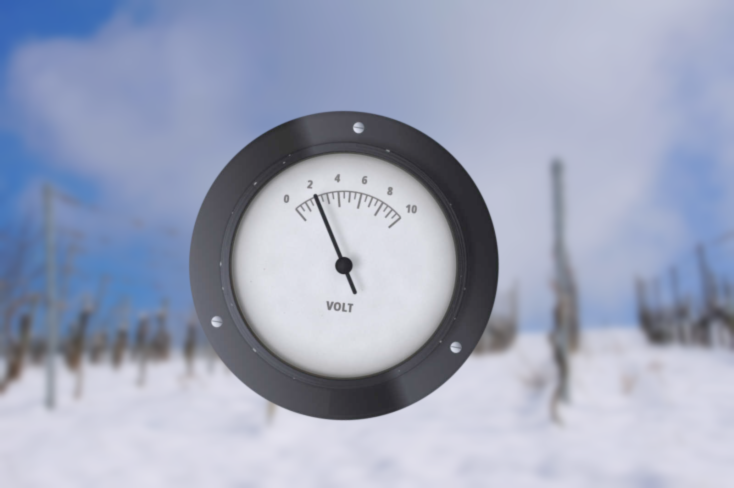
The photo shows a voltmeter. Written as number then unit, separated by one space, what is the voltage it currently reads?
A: 2 V
